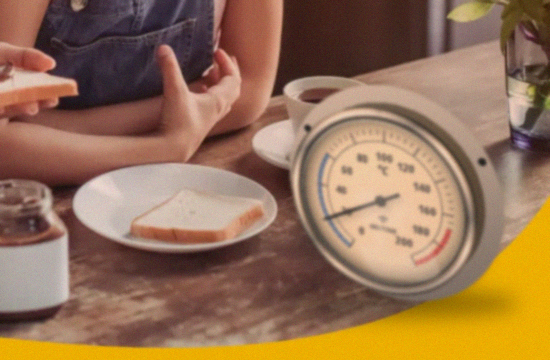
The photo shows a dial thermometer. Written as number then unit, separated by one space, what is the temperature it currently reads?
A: 20 °C
